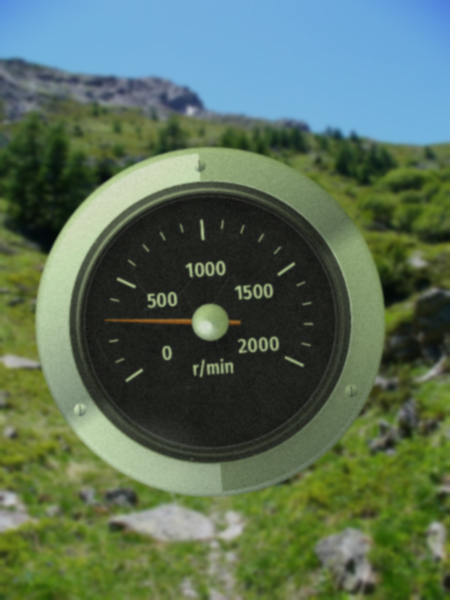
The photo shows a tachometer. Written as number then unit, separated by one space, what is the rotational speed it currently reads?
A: 300 rpm
